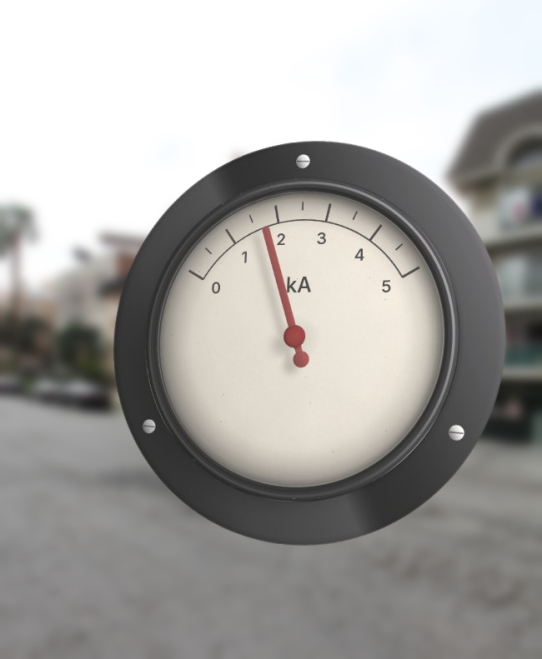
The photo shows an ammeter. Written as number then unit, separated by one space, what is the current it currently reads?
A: 1.75 kA
